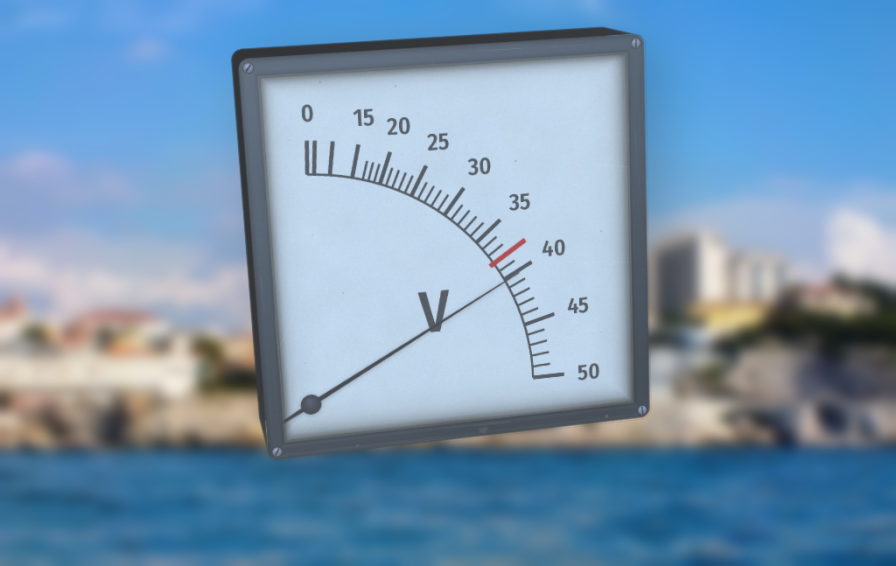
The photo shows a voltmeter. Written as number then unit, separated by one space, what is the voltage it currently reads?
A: 40 V
